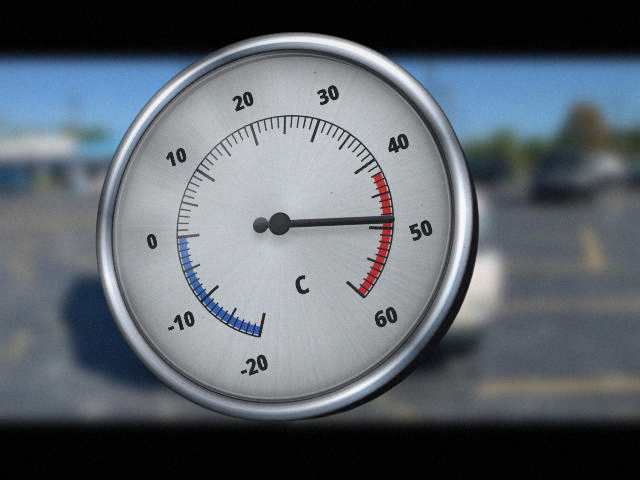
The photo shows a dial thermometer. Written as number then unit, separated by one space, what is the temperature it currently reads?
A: 49 °C
